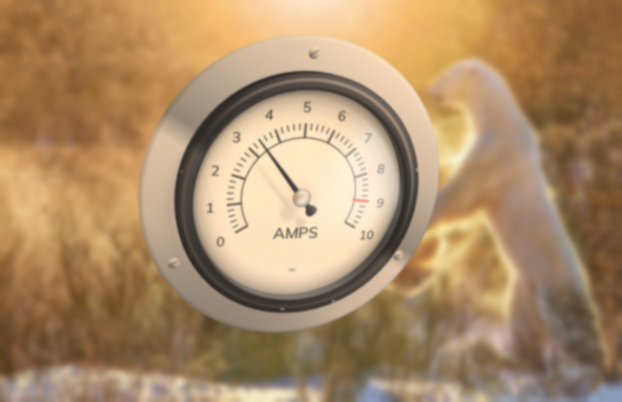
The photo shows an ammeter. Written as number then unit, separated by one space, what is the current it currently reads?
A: 3.4 A
